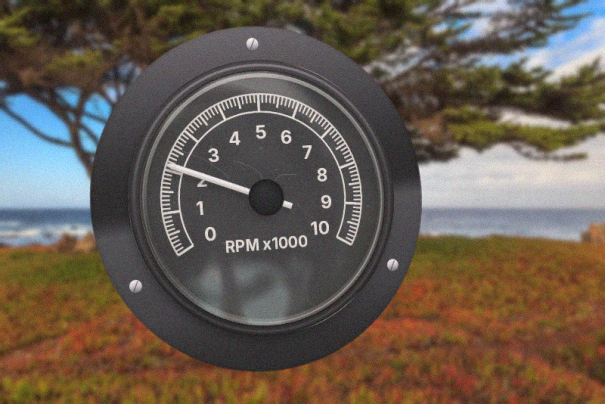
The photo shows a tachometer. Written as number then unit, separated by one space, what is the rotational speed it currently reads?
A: 2100 rpm
